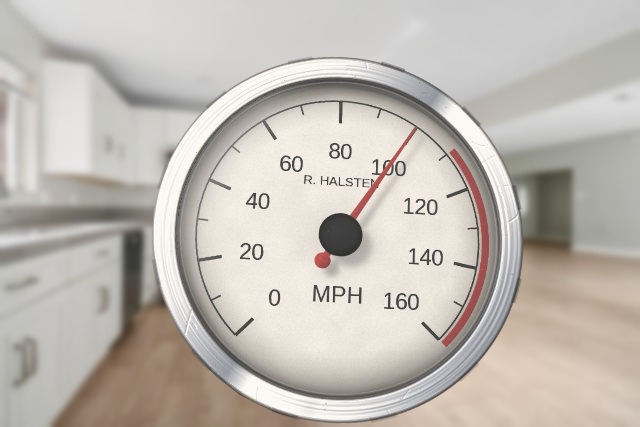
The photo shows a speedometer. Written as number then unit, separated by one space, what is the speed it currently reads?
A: 100 mph
